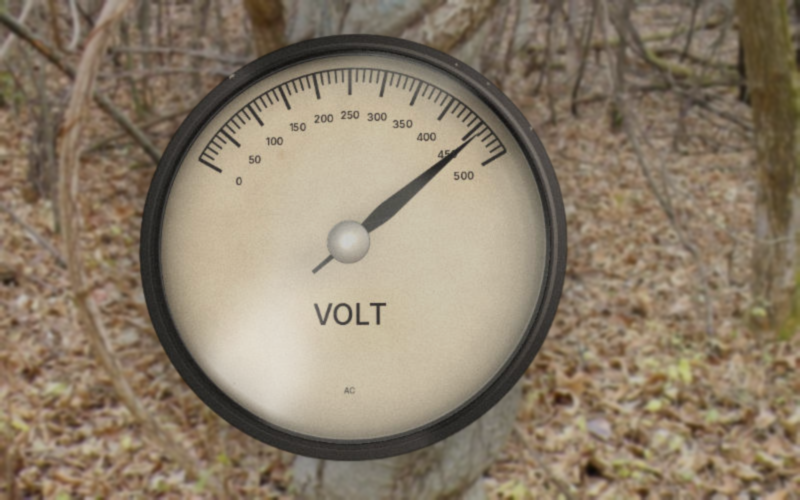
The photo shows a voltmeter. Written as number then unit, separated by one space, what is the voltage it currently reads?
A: 460 V
